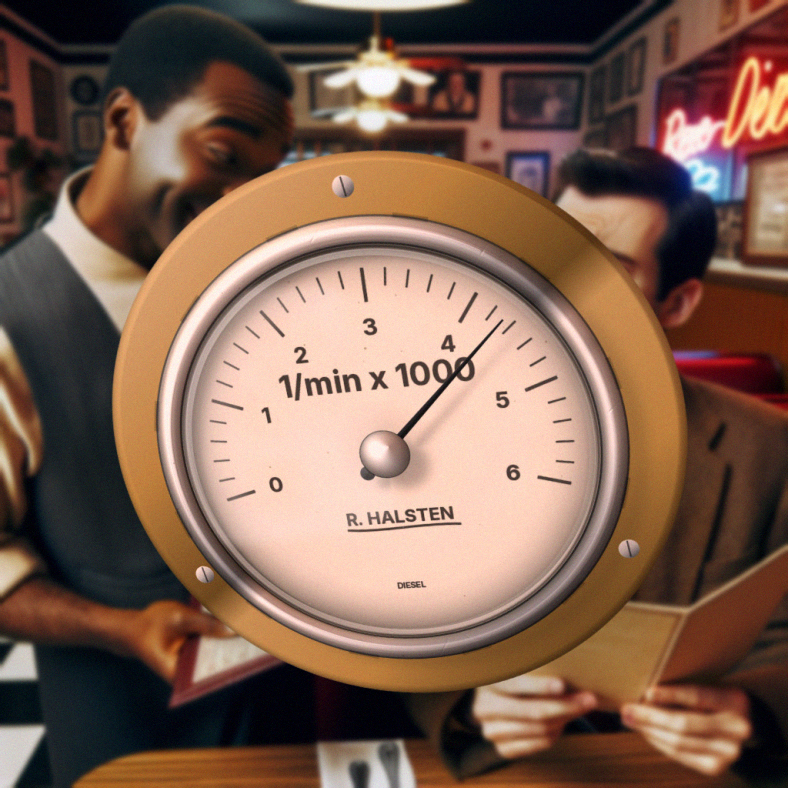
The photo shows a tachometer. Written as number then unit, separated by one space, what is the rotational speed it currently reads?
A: 4300 rpm
